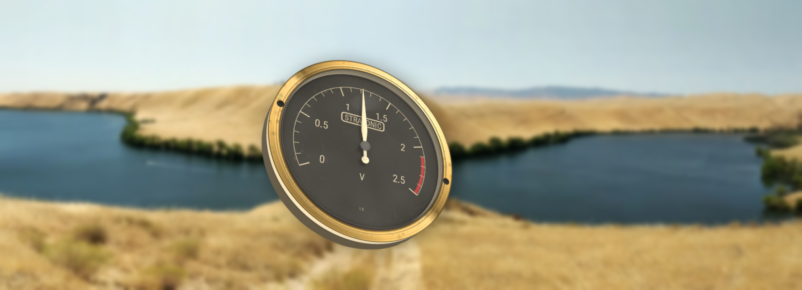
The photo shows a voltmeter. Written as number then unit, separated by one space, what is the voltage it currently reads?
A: 1.2 V
